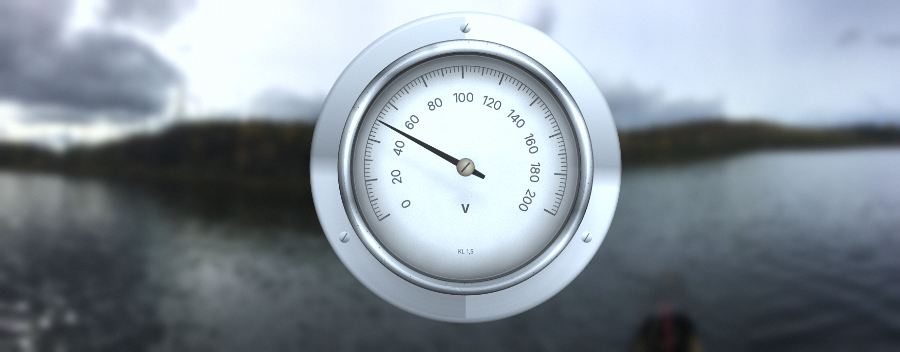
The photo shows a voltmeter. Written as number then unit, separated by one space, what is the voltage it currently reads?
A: 50 V
